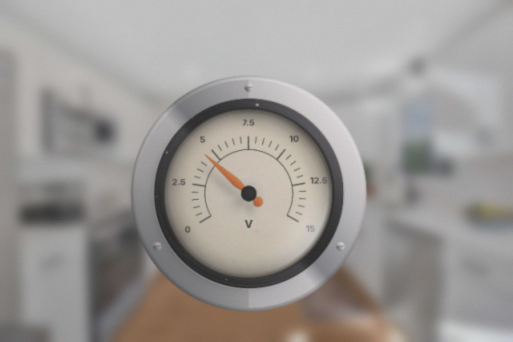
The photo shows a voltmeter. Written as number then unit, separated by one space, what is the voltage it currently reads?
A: 4.5 V
